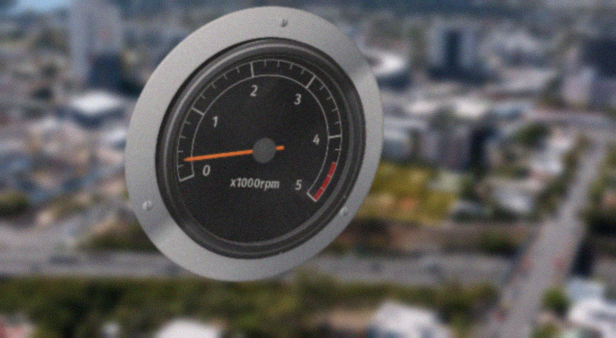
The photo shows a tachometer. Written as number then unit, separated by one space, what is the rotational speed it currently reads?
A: 300 rpm
